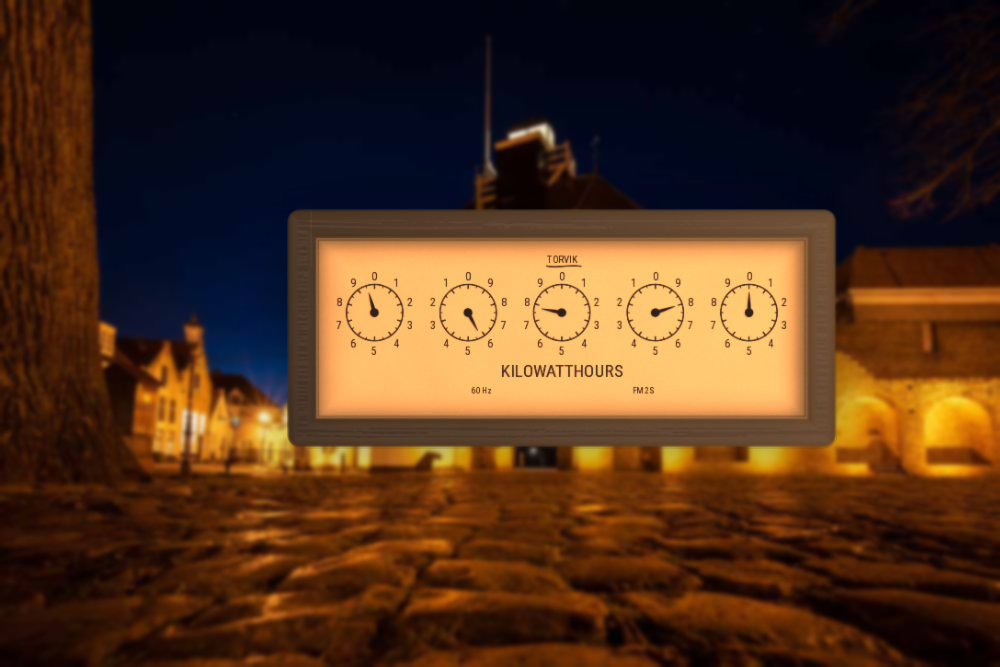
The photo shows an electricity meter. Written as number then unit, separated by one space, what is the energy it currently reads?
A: 95780 kWh
